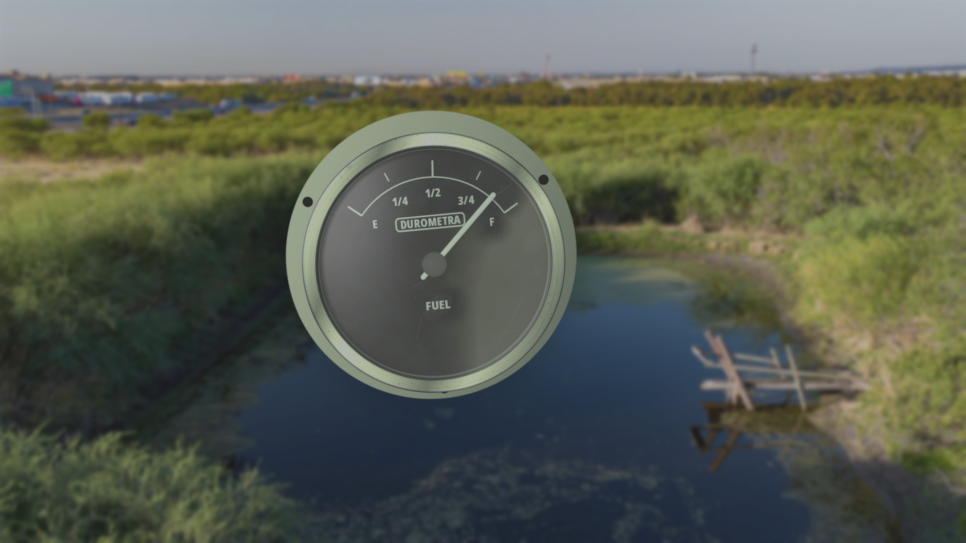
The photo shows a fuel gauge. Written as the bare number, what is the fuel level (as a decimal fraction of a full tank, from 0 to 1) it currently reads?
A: 0.875
